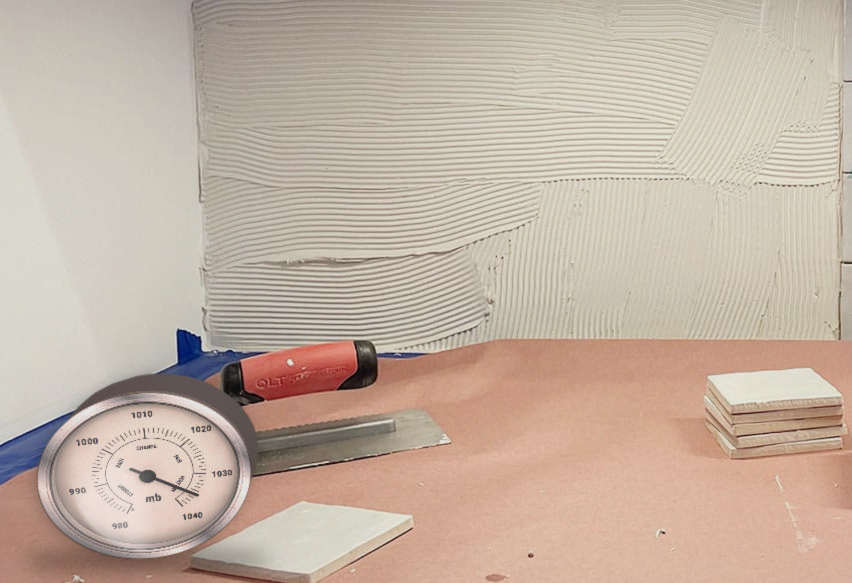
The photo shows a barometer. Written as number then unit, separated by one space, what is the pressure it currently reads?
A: 1035 mbar
